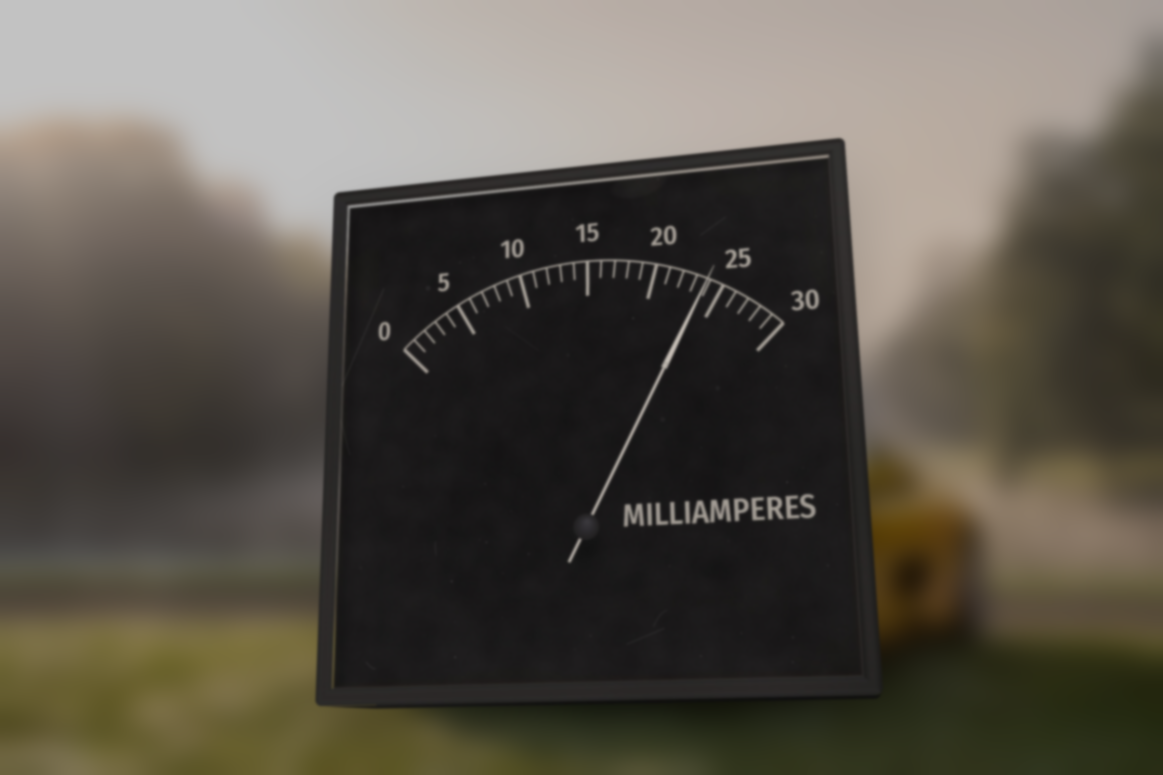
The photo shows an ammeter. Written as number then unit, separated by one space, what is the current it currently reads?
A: 24 mA
